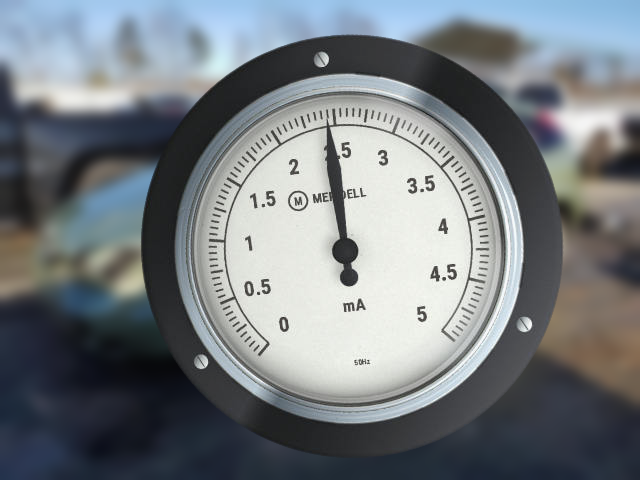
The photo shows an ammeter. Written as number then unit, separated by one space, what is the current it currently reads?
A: 2.45 mA
